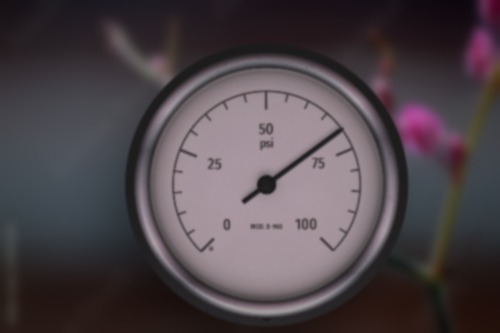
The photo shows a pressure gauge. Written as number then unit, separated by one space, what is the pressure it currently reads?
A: 70 psi
